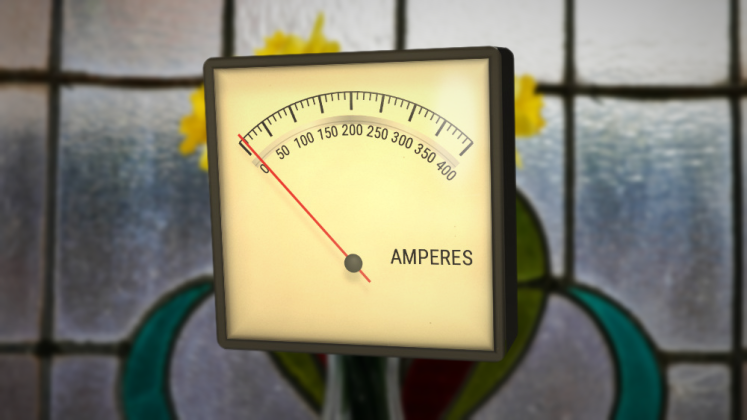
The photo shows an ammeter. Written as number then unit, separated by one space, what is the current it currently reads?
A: 10 A
